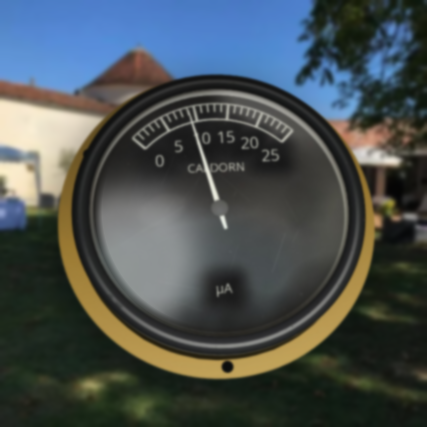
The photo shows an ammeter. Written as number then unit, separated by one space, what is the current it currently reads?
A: 9 µA
